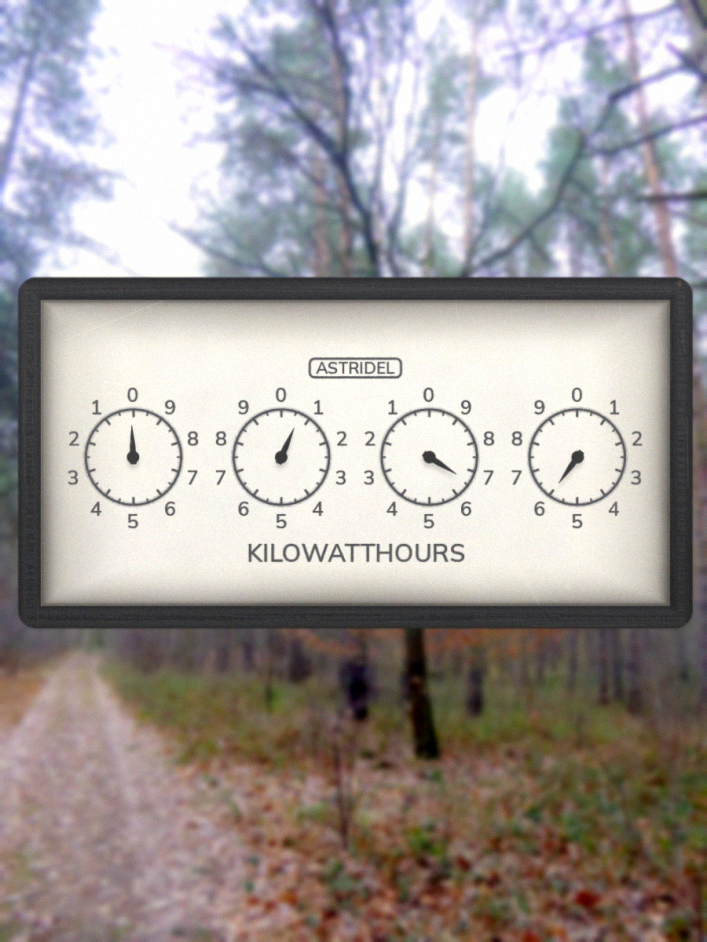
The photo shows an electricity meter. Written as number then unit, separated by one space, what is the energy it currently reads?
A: 66 kWh
